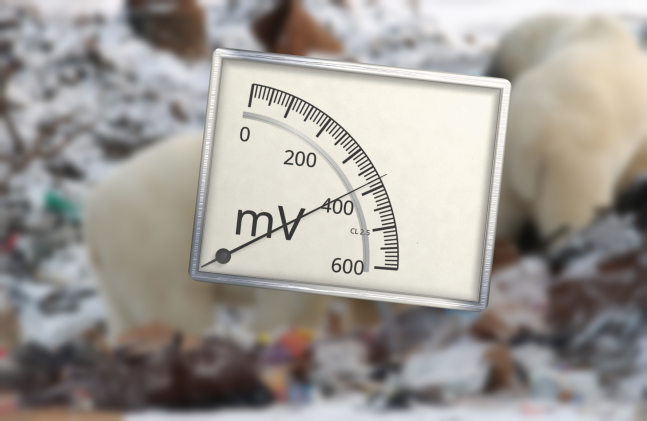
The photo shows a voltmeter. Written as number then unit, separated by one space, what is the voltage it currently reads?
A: 380 mV
